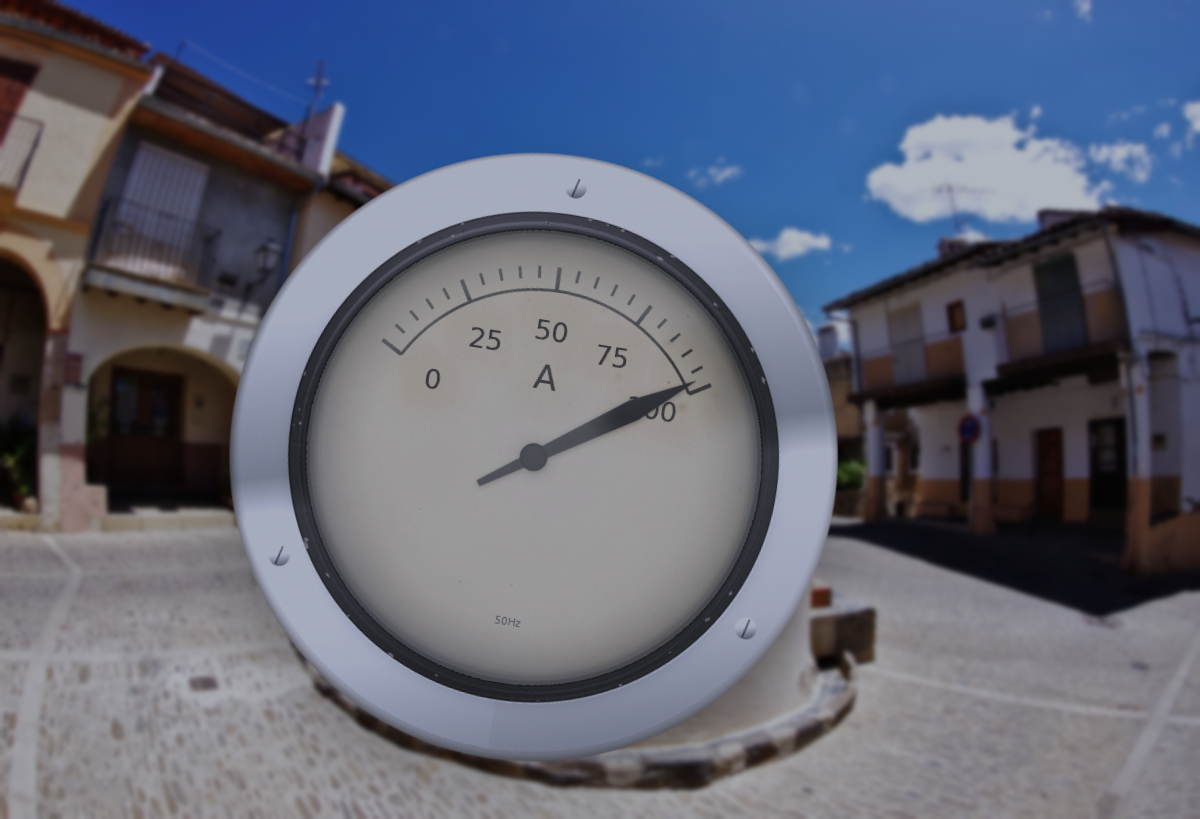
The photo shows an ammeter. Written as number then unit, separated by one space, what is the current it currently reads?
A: 97.5 A
